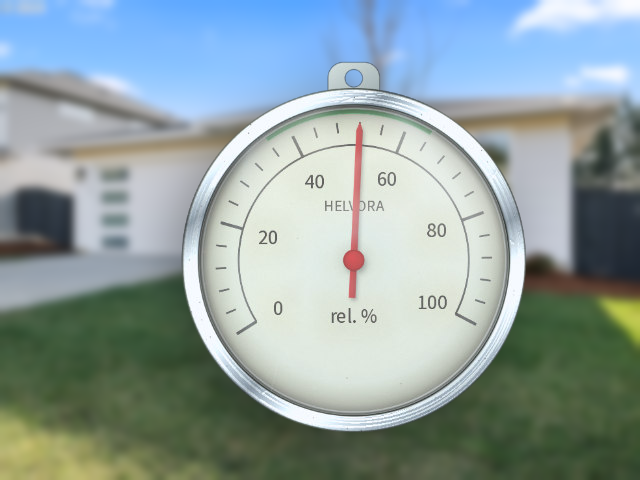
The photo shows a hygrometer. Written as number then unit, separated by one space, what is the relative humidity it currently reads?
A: 52 %
